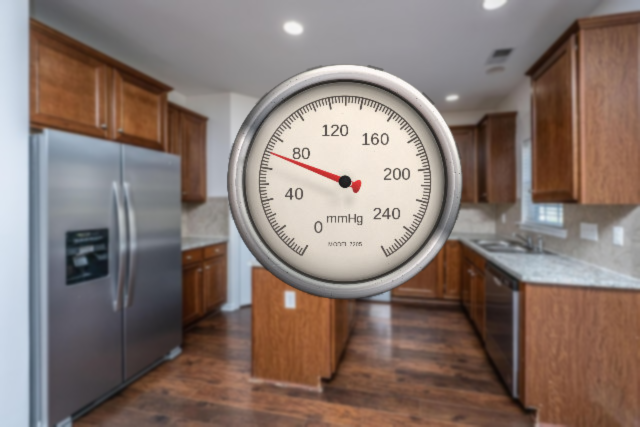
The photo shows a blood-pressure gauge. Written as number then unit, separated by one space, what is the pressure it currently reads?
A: 70 mmHg
